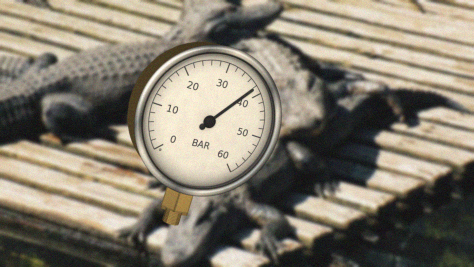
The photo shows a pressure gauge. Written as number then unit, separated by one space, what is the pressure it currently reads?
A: 38 bar
